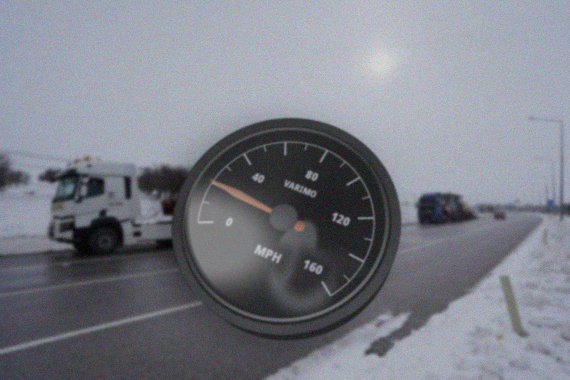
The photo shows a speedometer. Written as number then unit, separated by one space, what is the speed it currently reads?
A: 20 mph
